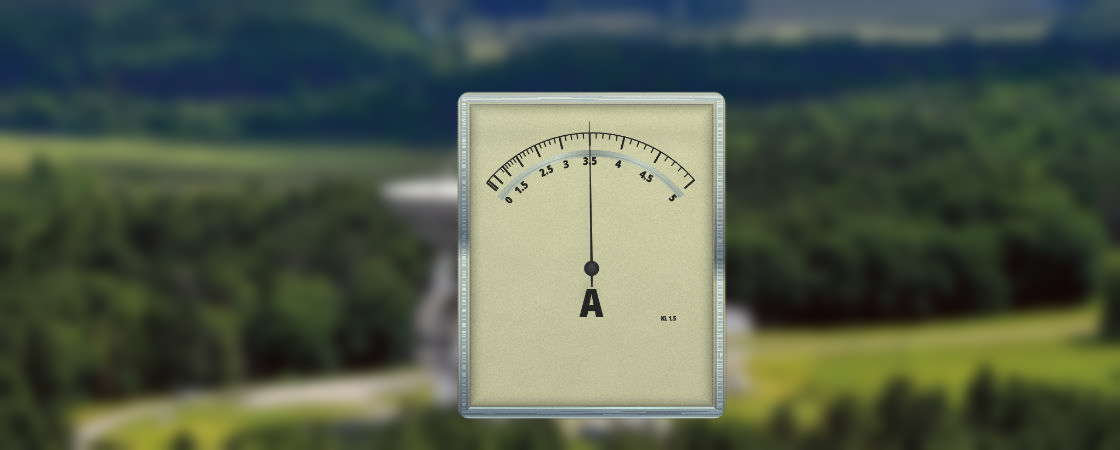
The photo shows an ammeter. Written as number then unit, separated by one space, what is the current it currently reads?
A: 3.5 A
